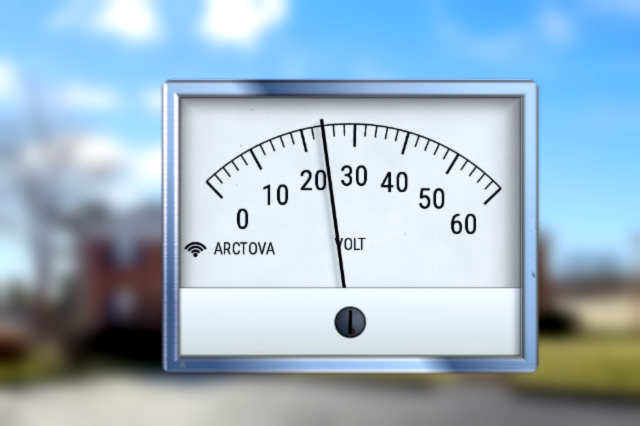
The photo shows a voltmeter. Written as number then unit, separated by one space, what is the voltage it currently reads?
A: 24 V
